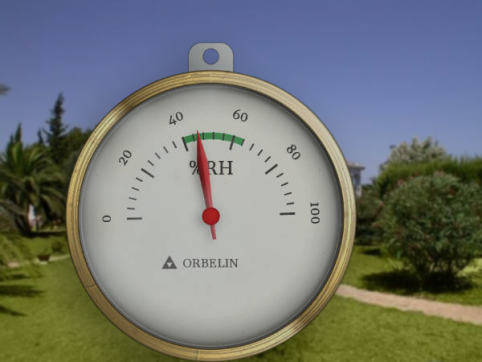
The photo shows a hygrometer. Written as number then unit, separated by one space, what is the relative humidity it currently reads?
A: 46 %
